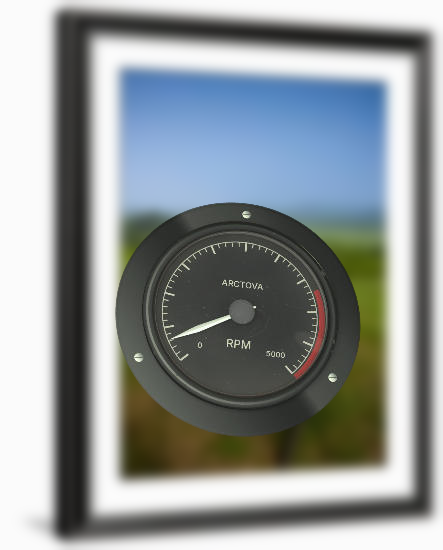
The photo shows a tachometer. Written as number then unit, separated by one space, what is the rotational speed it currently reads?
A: 300 rpm
